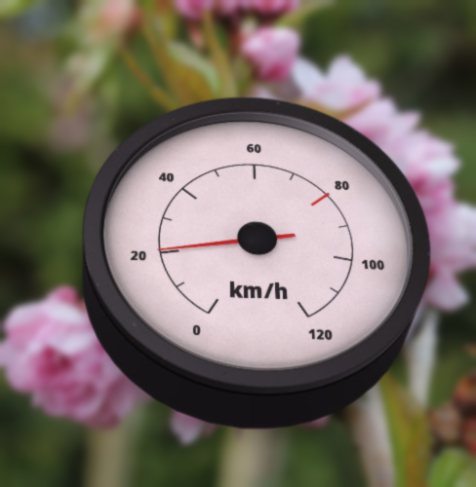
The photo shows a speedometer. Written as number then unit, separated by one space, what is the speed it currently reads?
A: 20 km/h
